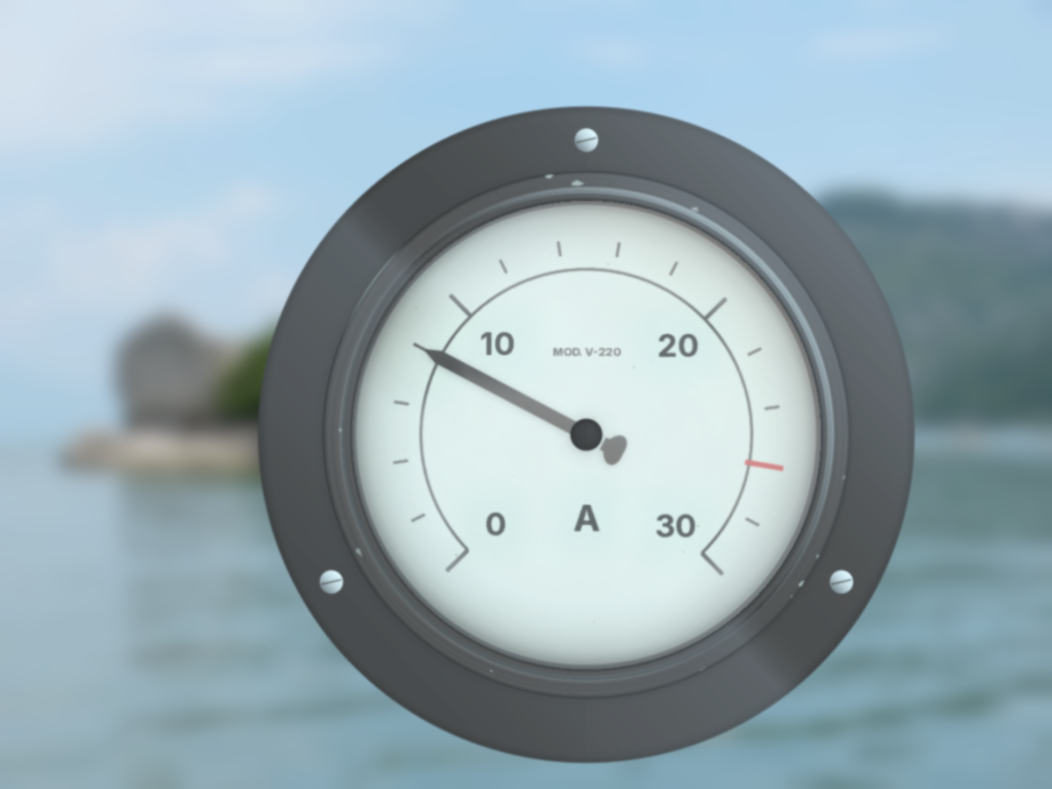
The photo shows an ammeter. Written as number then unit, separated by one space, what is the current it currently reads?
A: 8 A
